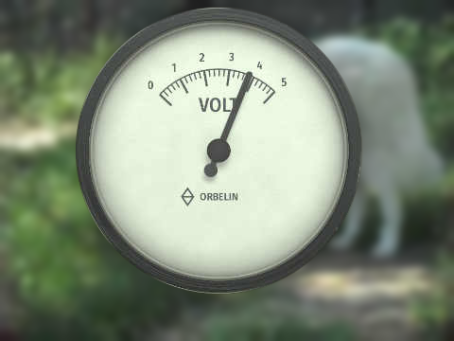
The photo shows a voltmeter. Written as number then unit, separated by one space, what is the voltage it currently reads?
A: 3.8 V
